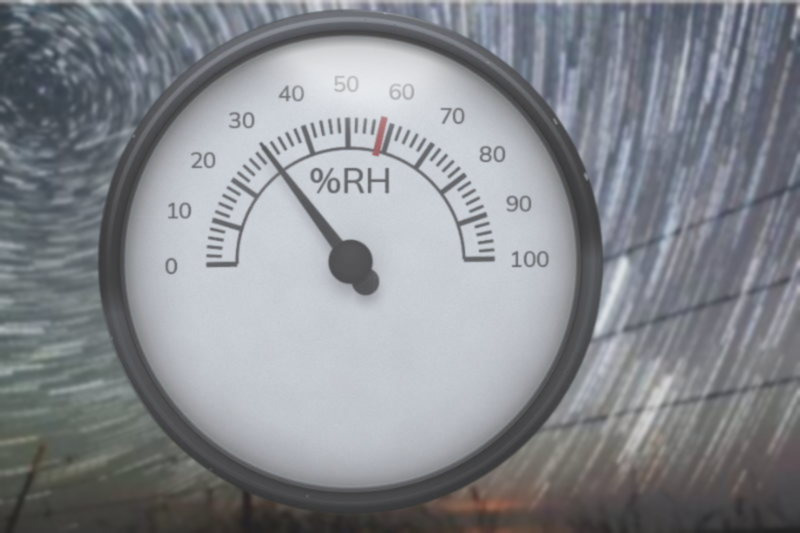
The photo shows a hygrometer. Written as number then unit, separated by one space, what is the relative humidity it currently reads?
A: 30 %
